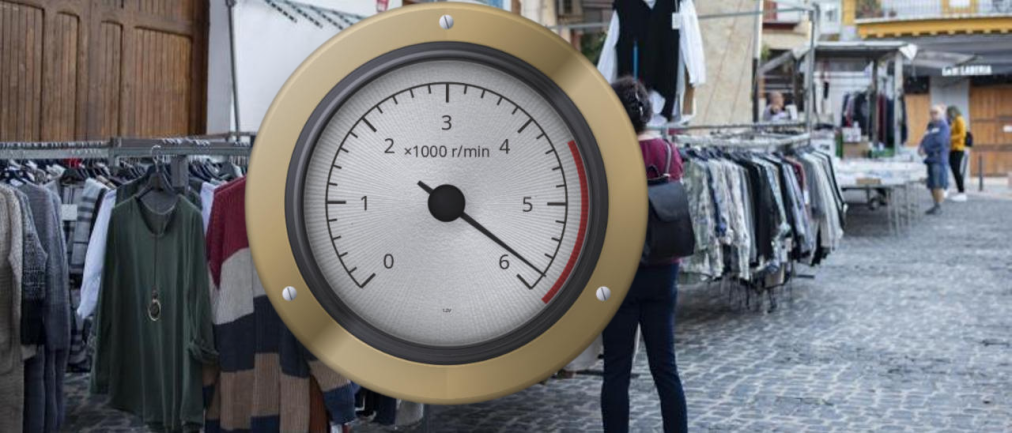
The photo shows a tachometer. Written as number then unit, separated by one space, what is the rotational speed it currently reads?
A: 5800 rpm
